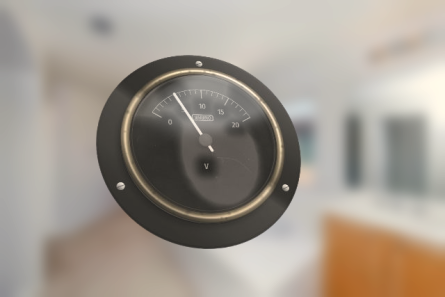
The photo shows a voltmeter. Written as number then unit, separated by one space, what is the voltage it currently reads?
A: 5 V
